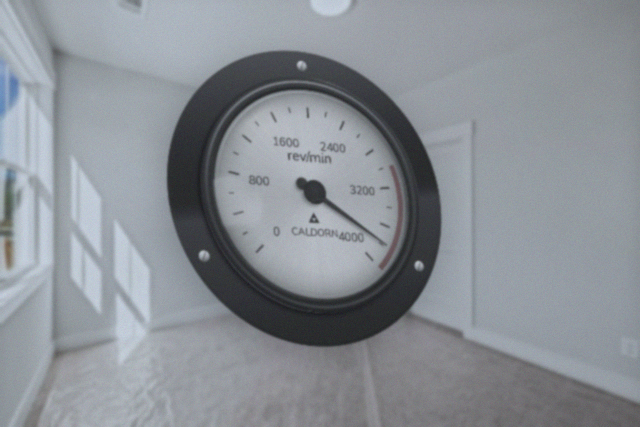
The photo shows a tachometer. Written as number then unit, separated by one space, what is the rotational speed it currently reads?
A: 3800 rpm
